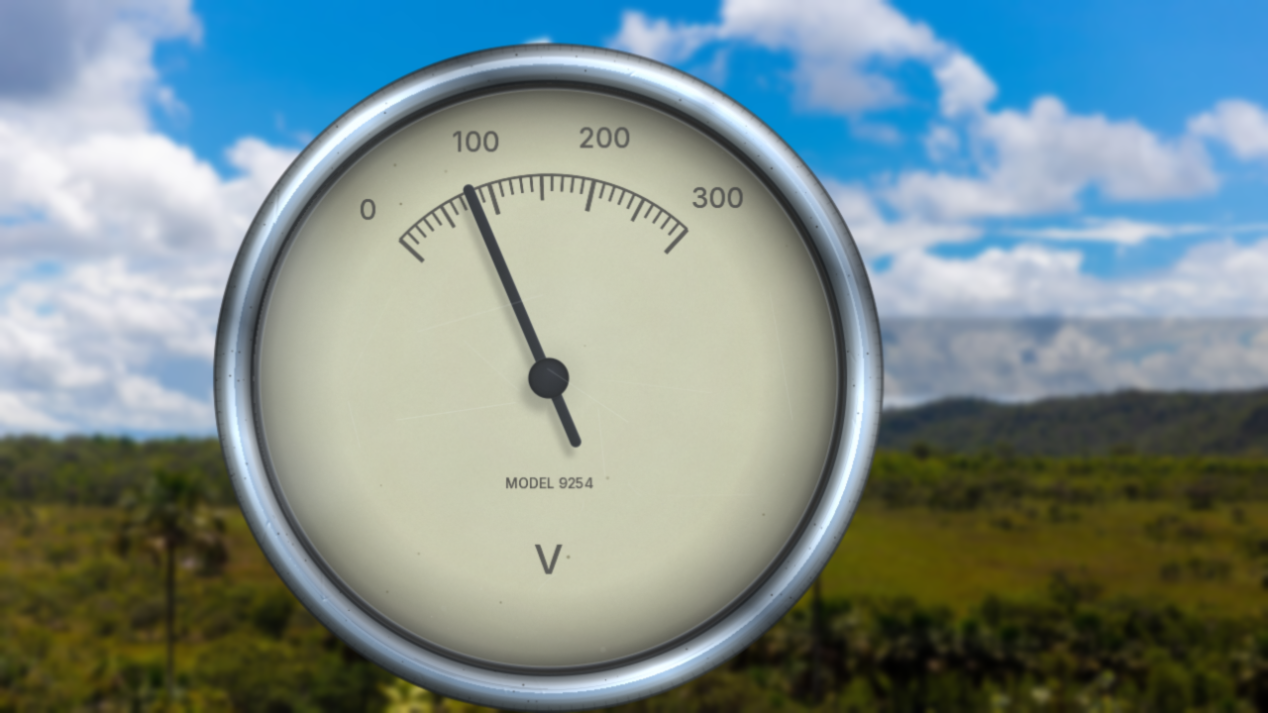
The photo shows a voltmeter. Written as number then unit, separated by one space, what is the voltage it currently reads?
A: 80 V
